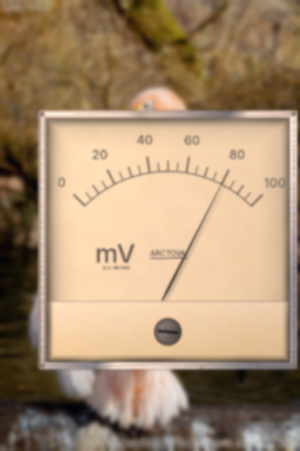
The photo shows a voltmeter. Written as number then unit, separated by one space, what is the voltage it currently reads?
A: 80 mV
